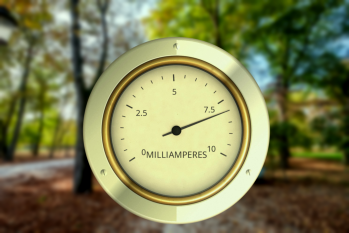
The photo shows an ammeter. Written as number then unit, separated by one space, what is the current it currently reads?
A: 8 mA
